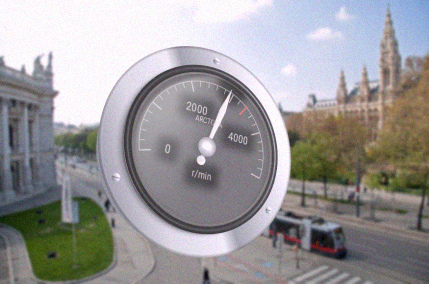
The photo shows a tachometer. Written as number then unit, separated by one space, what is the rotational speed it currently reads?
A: 2900 rpm
